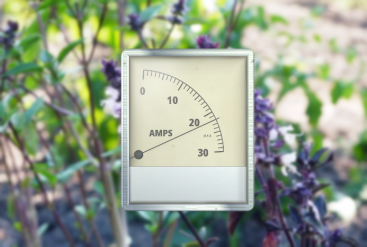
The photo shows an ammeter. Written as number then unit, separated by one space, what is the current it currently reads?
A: 22 A
